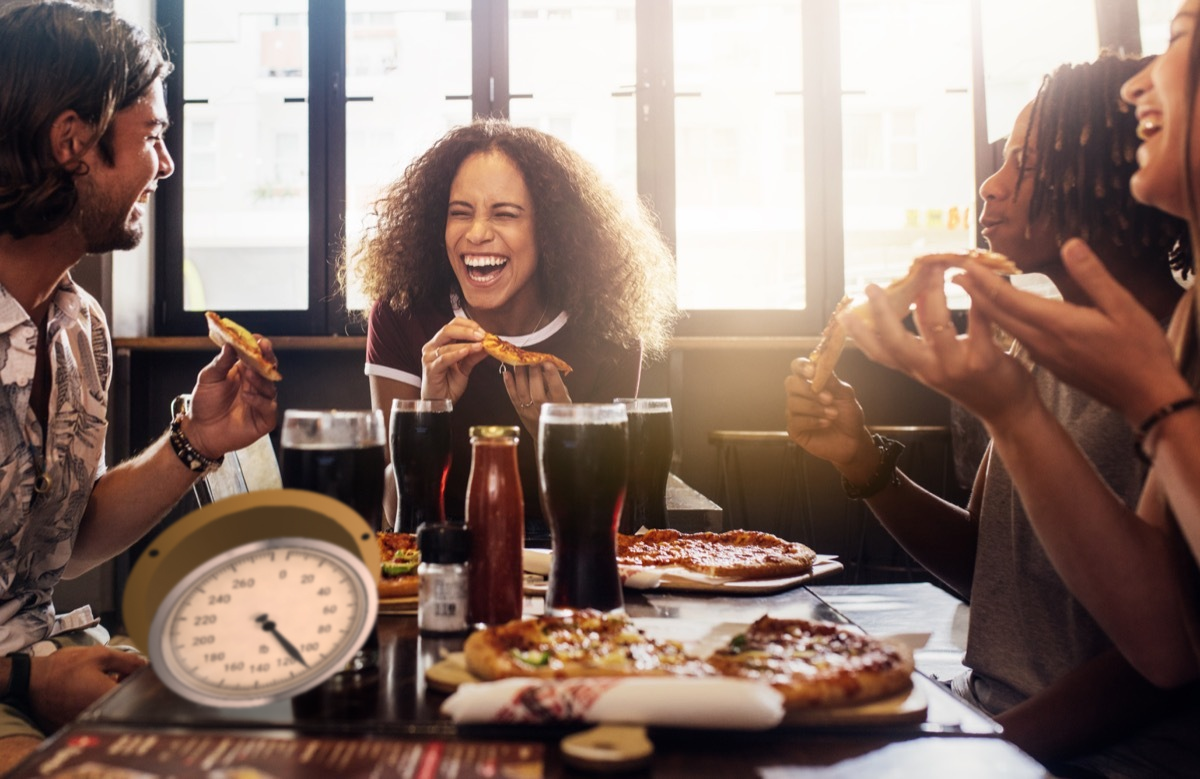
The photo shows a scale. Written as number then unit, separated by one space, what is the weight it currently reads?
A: 110 lb
